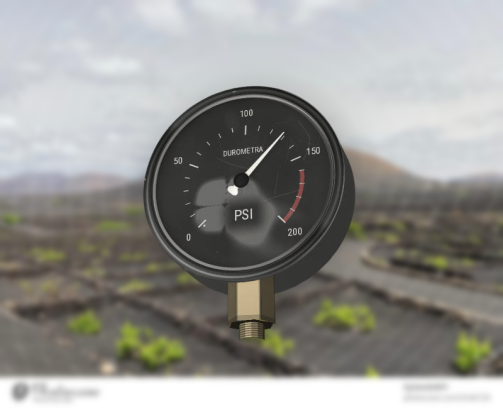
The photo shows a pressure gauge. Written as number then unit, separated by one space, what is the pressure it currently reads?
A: 130 psi
